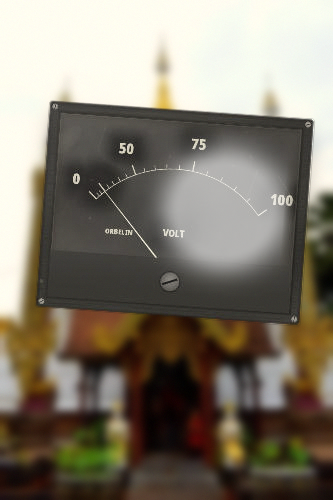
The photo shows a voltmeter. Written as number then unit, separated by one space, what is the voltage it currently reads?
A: 25 V
